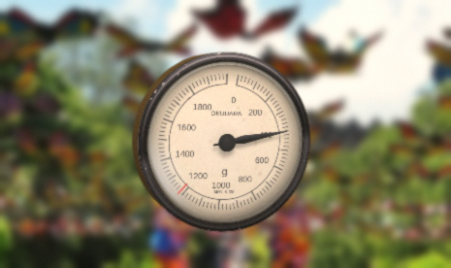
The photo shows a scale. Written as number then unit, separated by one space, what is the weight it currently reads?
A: 400 g
